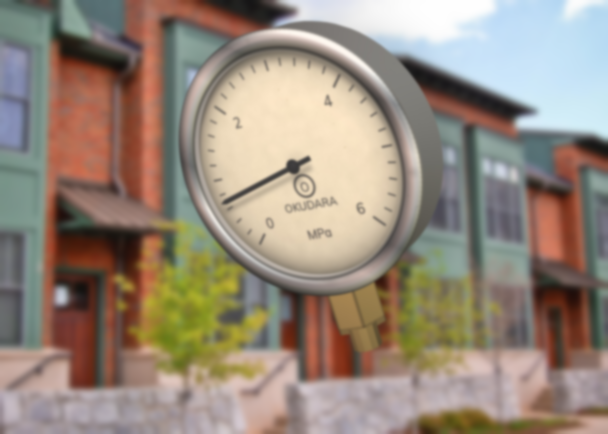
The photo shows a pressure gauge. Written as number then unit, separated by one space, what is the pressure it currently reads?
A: 0.7 MPa
